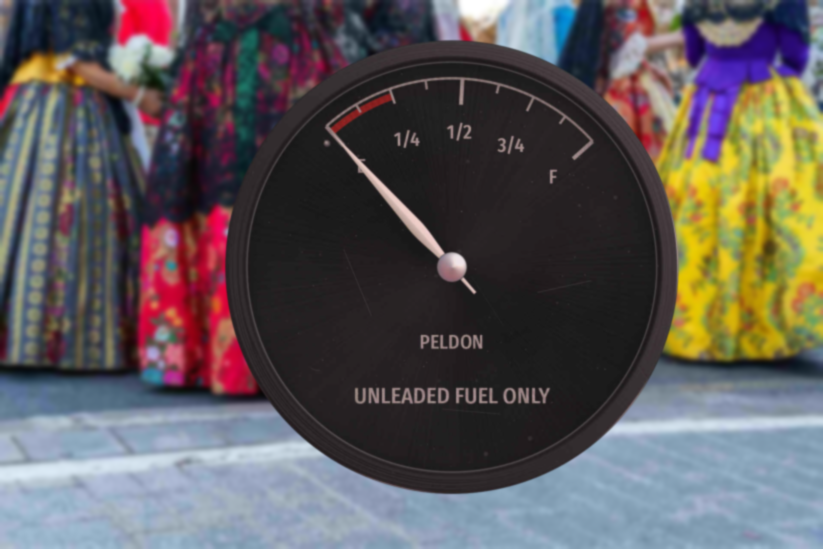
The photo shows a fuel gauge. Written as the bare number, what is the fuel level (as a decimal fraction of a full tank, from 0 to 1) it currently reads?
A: 0
